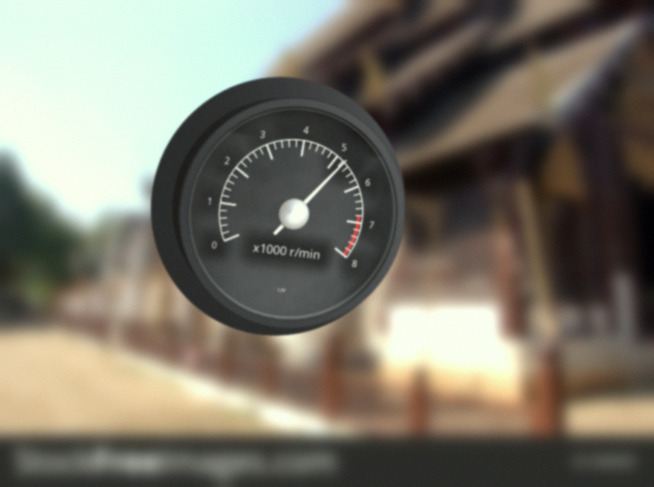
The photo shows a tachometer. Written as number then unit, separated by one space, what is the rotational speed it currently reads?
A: 5200 rpm
